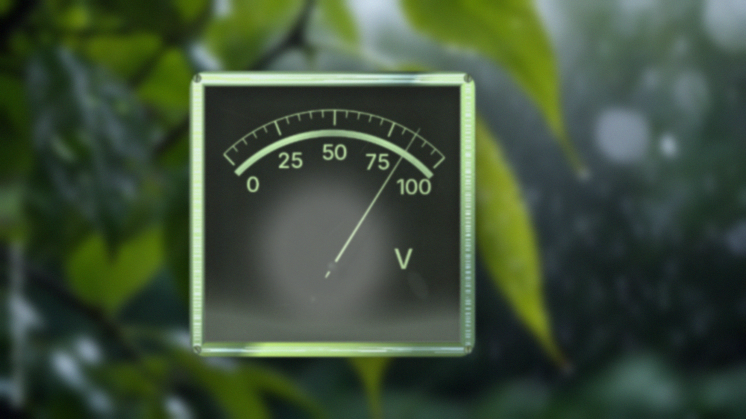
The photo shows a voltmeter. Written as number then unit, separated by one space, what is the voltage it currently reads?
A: 85 V
